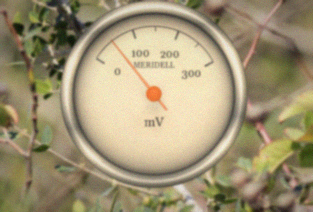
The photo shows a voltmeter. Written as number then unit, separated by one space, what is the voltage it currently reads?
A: 50 mV
